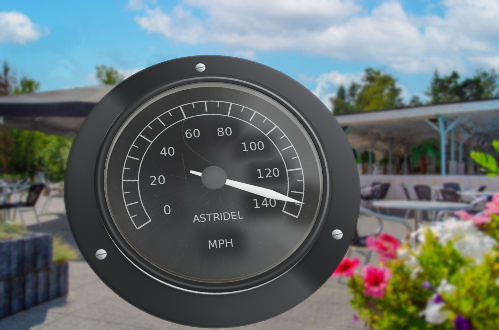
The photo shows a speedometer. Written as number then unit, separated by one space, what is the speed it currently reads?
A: 135 mph
